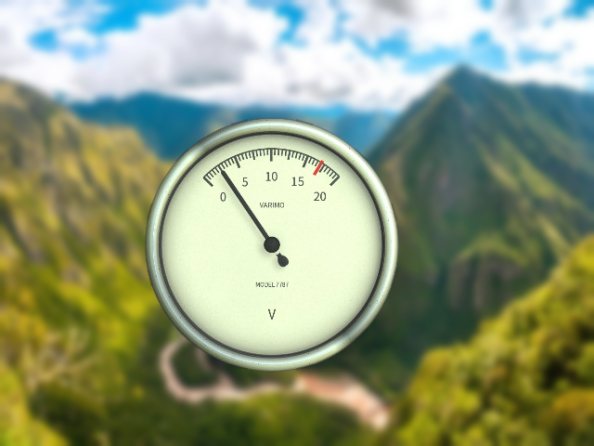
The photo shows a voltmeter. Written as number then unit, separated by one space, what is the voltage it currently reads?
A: 2.5 V
